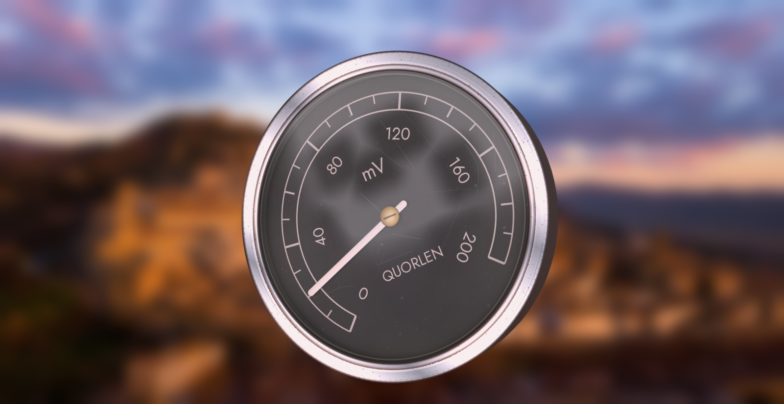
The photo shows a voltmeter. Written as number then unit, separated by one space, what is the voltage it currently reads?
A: 20 mV
